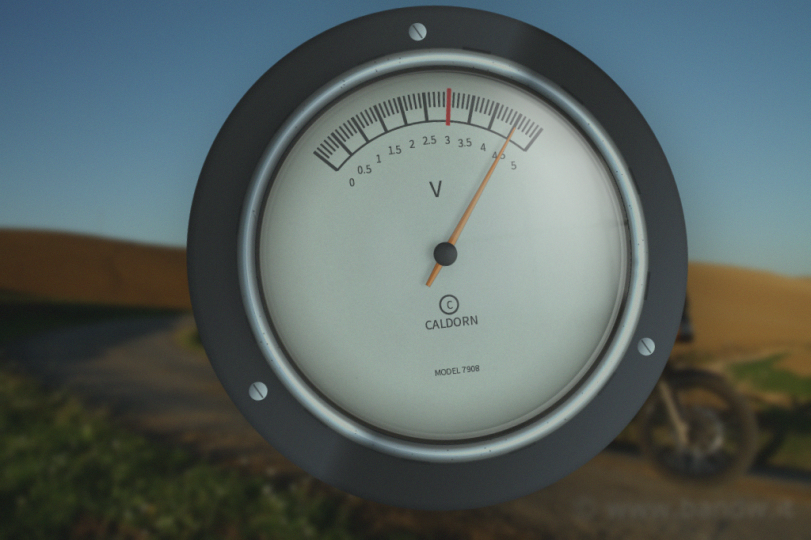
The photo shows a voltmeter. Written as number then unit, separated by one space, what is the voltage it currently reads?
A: 4.5 V
